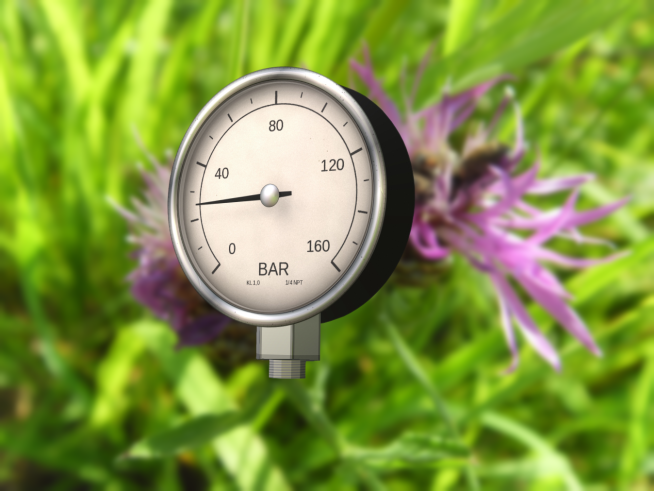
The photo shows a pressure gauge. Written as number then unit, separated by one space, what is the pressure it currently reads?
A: 25 bar
